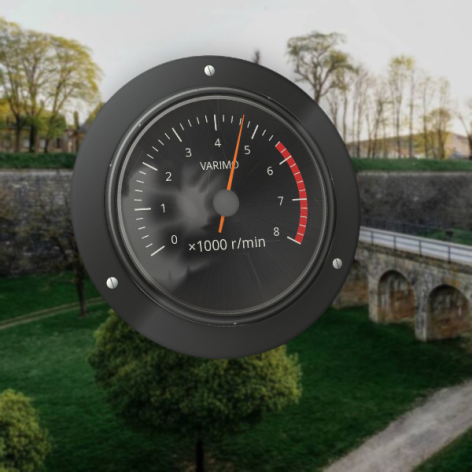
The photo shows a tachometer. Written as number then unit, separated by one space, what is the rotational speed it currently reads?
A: 4600 rpm
